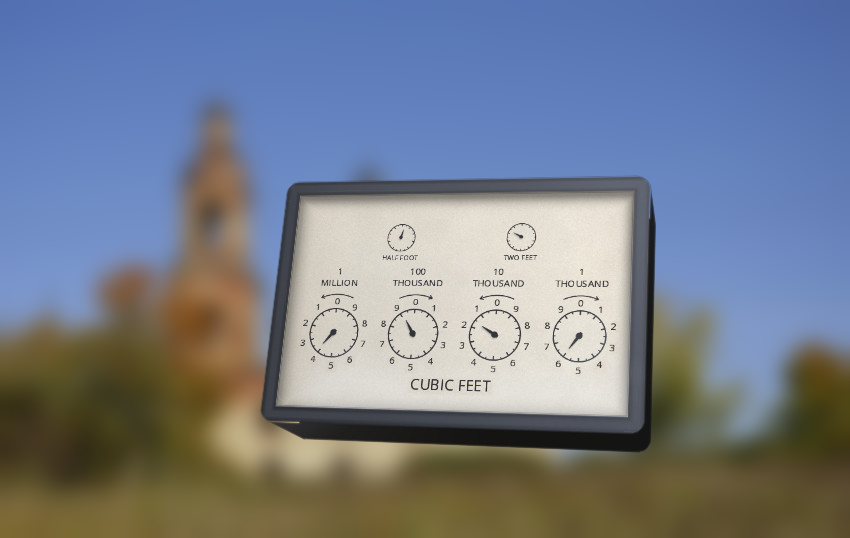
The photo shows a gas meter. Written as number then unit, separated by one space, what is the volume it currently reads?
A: 391600 ft³
